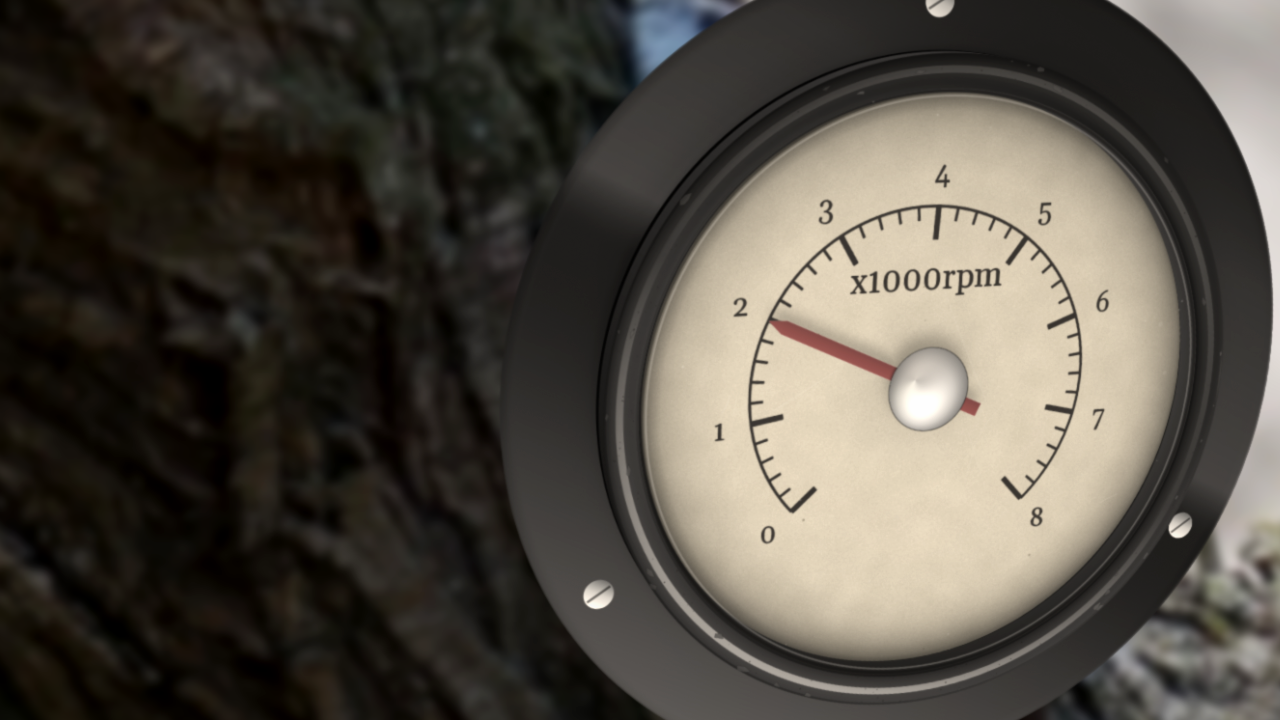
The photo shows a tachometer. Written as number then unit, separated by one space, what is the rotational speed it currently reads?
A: 2000 rpm
